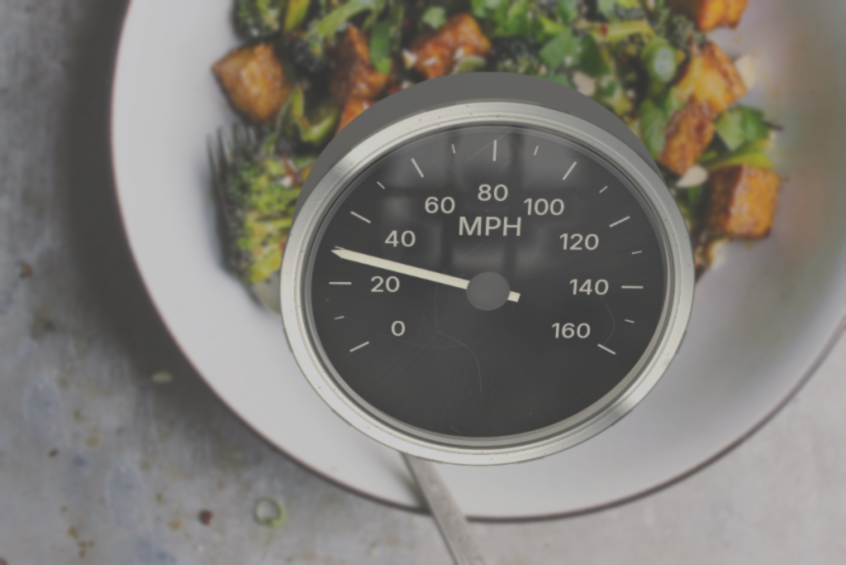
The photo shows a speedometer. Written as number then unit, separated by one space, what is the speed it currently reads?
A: 30 mph
